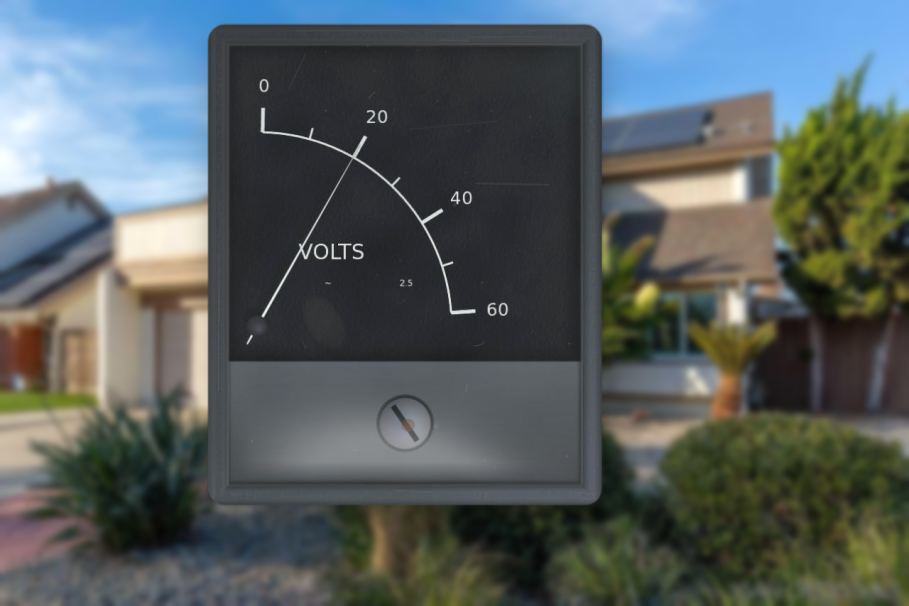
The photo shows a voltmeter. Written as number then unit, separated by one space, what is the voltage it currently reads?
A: 20 V
